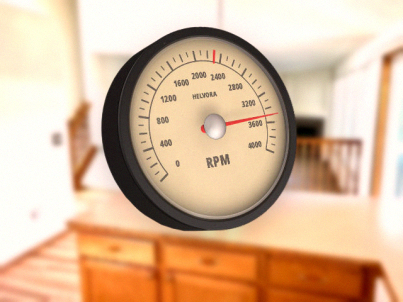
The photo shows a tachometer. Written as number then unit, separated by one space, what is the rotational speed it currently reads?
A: 3500 rpm
